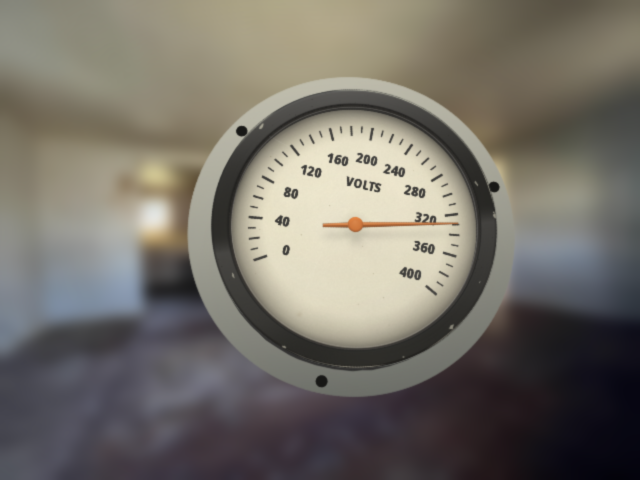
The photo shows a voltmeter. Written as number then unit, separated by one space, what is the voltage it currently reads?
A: 330 V
